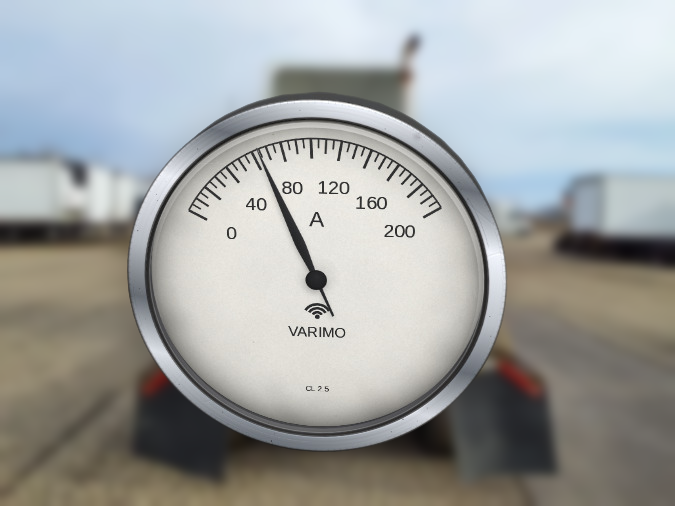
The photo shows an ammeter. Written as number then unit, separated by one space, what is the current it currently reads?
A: 65 A
